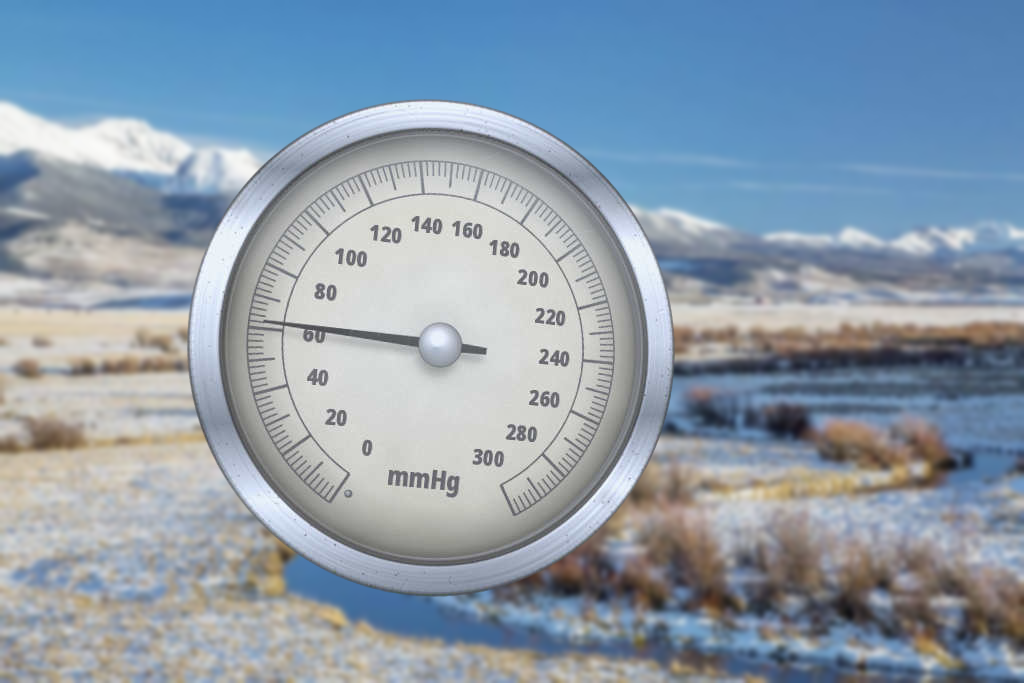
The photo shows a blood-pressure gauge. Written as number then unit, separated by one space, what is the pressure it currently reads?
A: 62 mmHg
